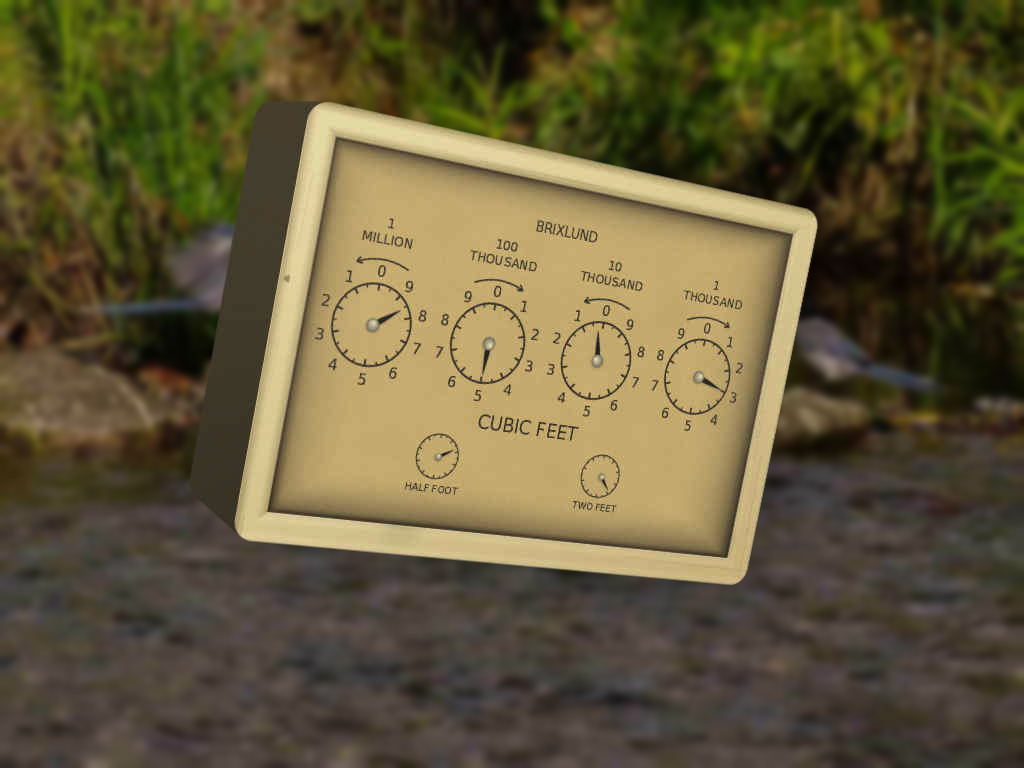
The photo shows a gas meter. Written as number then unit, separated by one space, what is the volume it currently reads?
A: 850300 ft³
